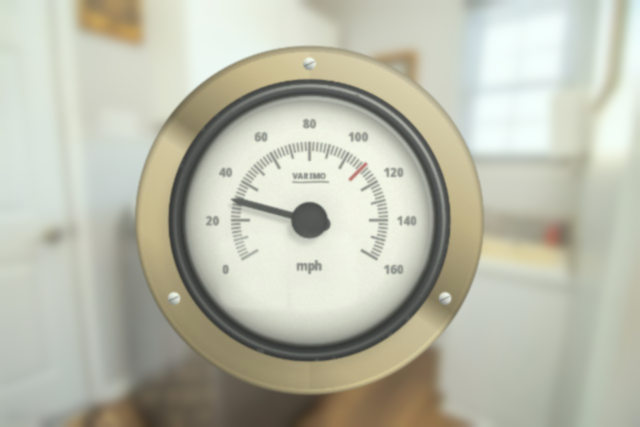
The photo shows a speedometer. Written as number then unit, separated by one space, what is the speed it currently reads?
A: 30 mph
